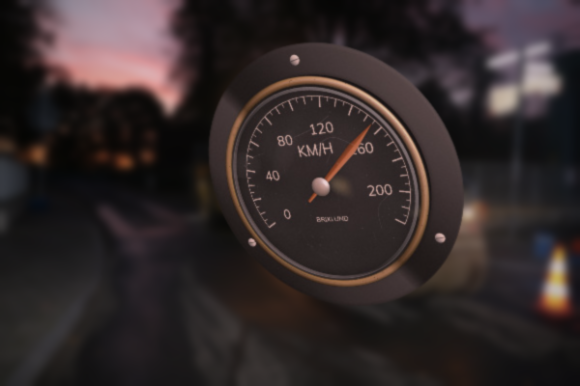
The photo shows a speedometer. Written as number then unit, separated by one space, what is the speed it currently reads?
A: 155 km/h
